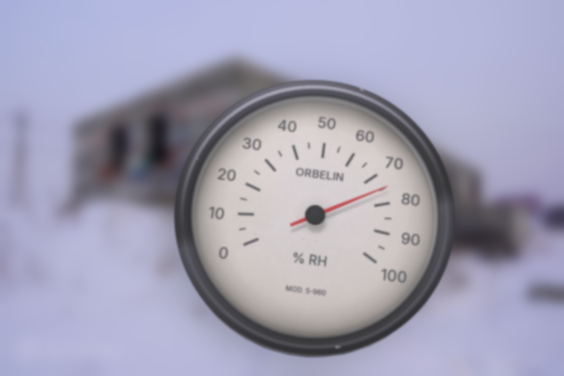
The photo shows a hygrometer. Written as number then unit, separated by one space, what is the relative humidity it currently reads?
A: 75 %
